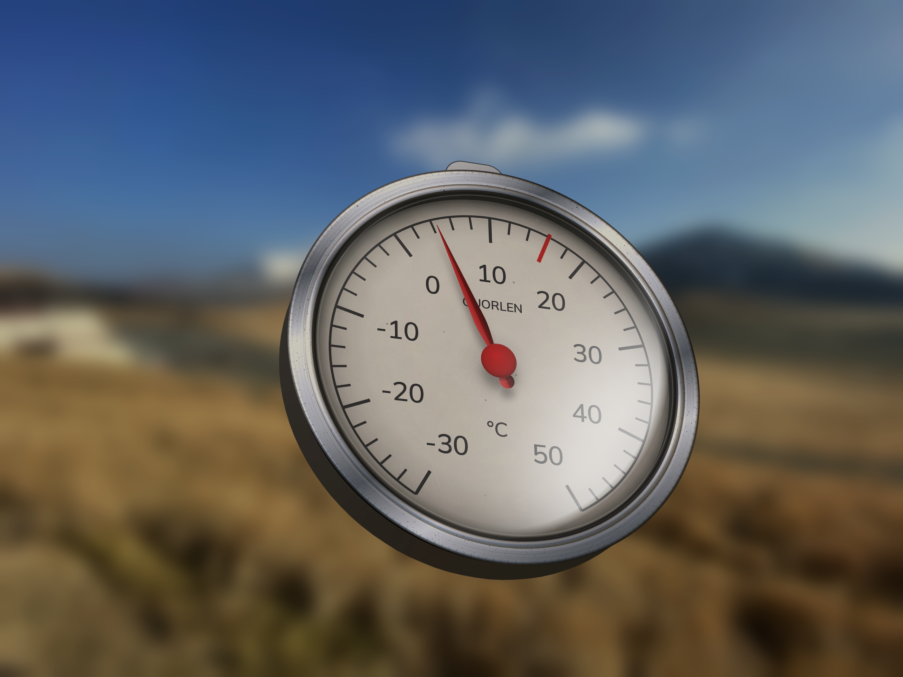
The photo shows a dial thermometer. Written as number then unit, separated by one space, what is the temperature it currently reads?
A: 4 °C
